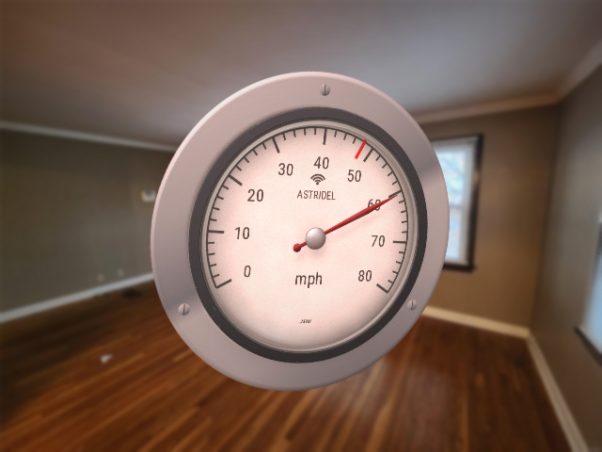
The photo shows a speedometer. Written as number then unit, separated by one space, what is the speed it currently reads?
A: 60 mph
